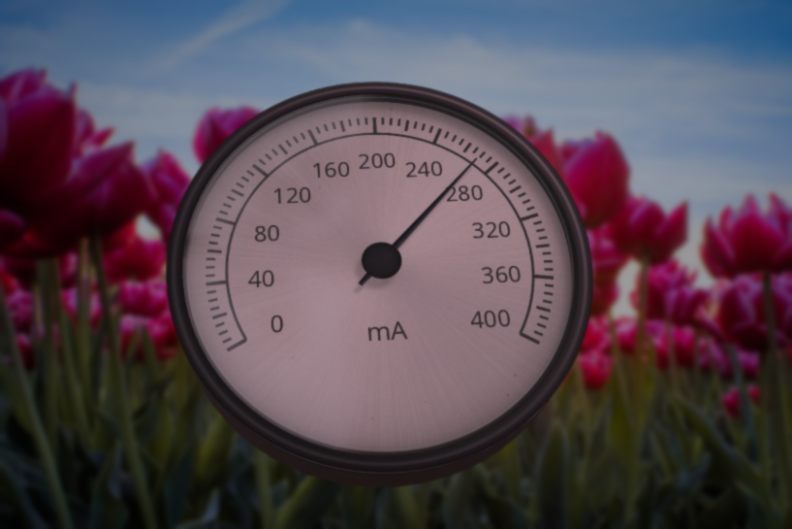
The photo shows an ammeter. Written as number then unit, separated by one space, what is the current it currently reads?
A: 270 mA
